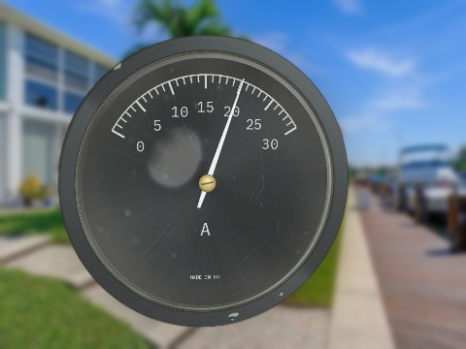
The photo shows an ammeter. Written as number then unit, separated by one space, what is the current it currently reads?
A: 20 A
